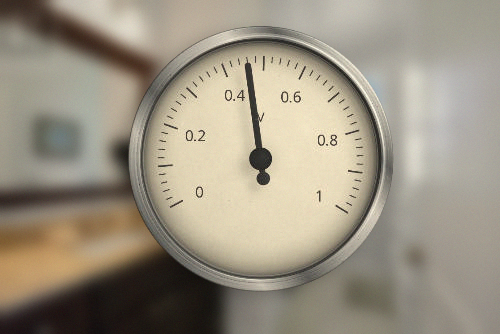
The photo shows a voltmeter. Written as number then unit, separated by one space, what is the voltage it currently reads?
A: 0.46 V
